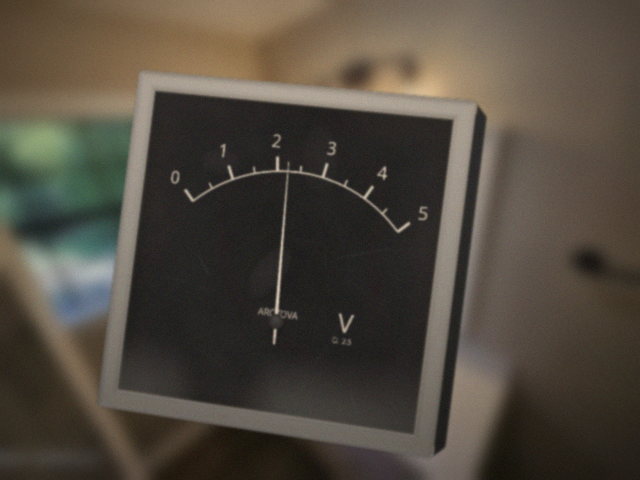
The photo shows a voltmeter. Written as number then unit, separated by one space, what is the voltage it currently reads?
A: 2.25 V
